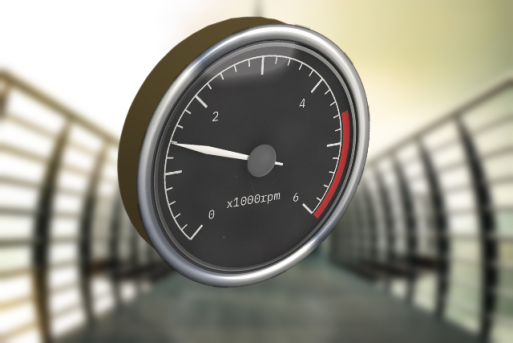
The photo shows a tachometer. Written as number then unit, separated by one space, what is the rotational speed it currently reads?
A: 1400 rpm
